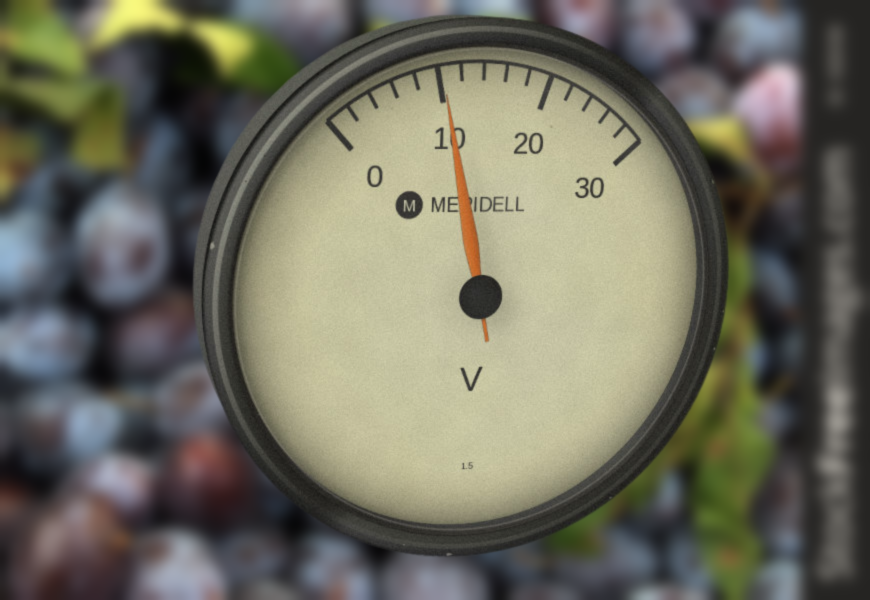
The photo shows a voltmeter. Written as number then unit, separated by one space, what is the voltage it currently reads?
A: 10 V
